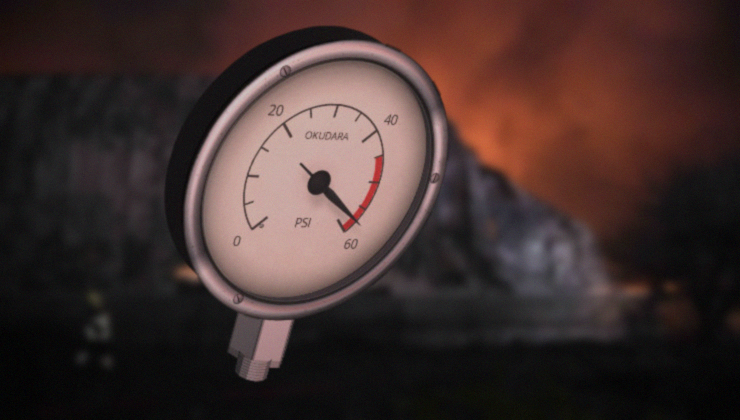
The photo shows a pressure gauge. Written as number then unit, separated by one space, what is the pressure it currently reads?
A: 57.5 psi
